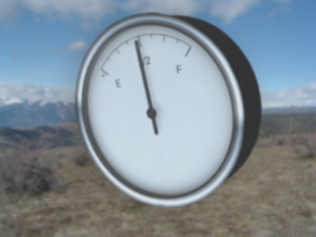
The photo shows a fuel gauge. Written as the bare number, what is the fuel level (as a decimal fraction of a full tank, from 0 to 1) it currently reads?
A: 0.5
